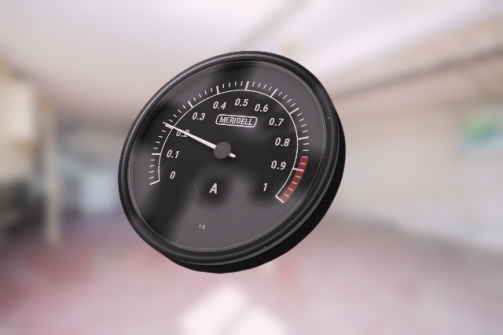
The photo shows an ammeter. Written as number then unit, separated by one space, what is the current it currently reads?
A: 0.2 A
